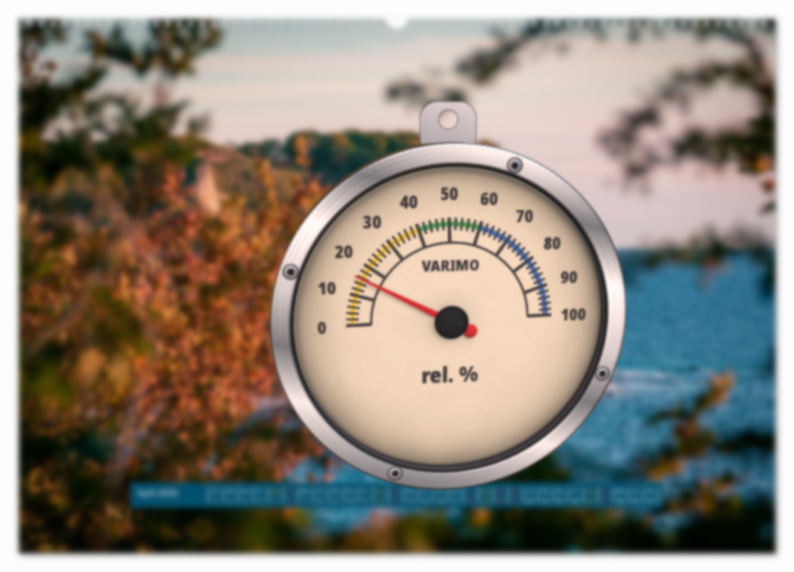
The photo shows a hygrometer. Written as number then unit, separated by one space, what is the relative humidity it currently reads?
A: 16 %
